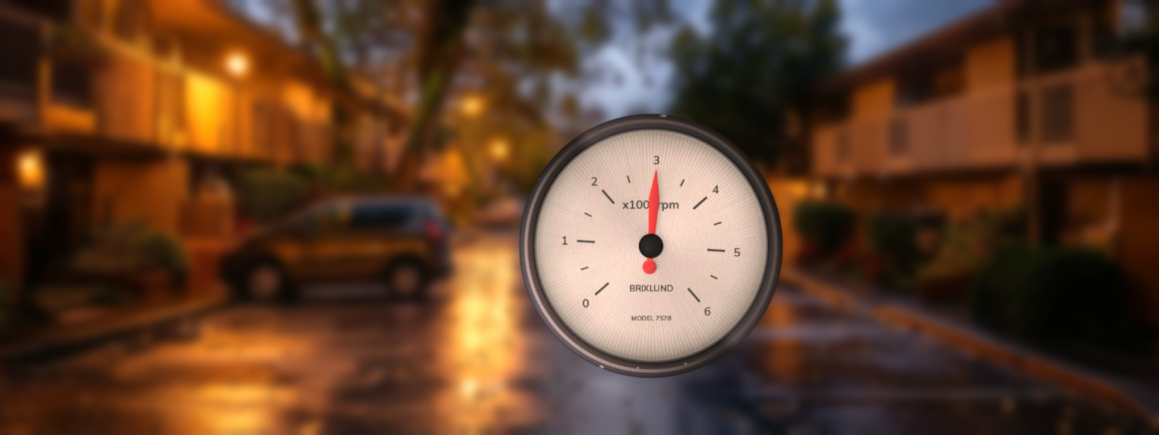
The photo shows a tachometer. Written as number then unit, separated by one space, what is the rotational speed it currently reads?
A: 3000 rpm
